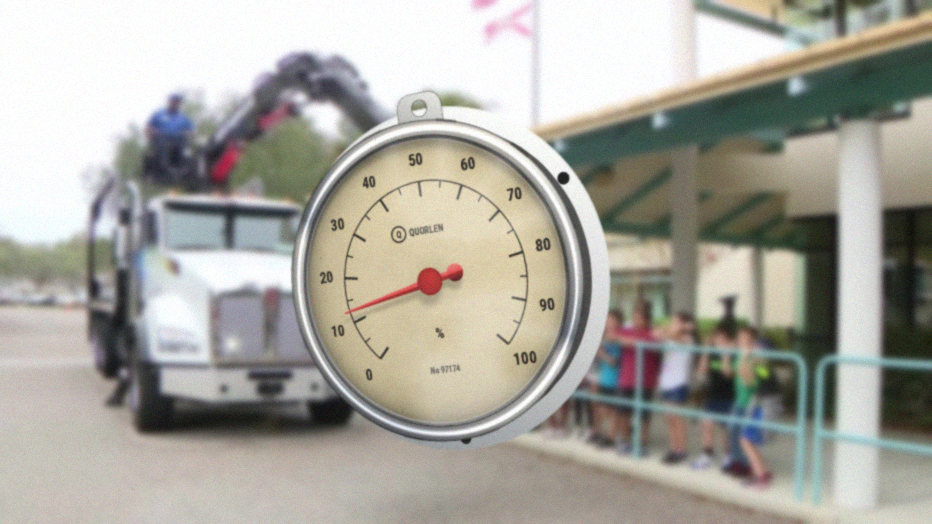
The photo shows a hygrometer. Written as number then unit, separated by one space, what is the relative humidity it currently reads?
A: 12.5 %
